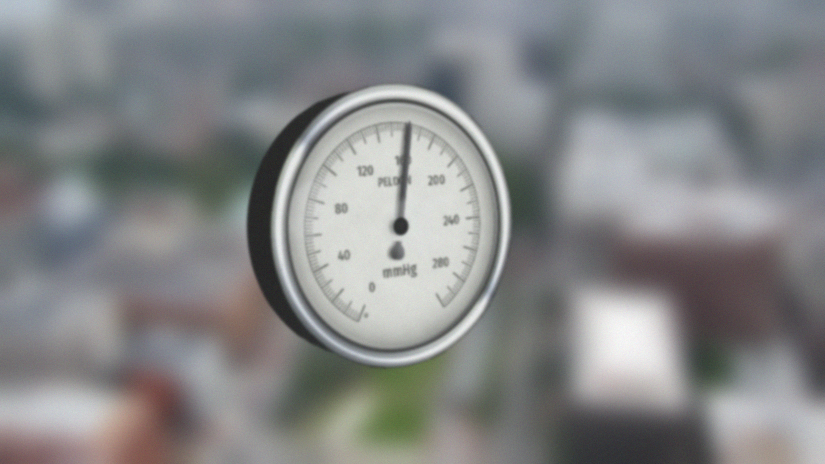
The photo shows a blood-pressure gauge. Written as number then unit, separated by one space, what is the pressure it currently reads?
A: 160 mmHg
